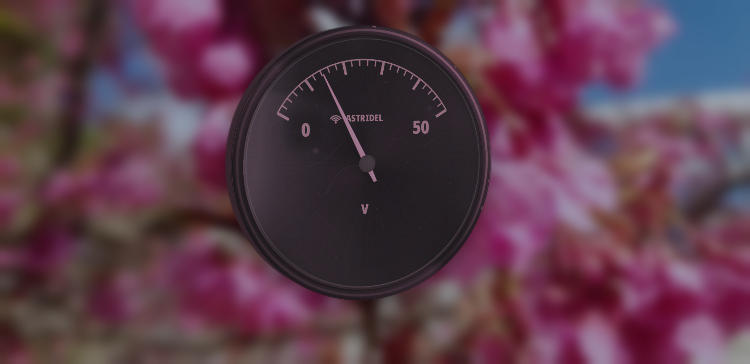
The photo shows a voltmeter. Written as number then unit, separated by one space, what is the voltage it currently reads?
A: 14 V
